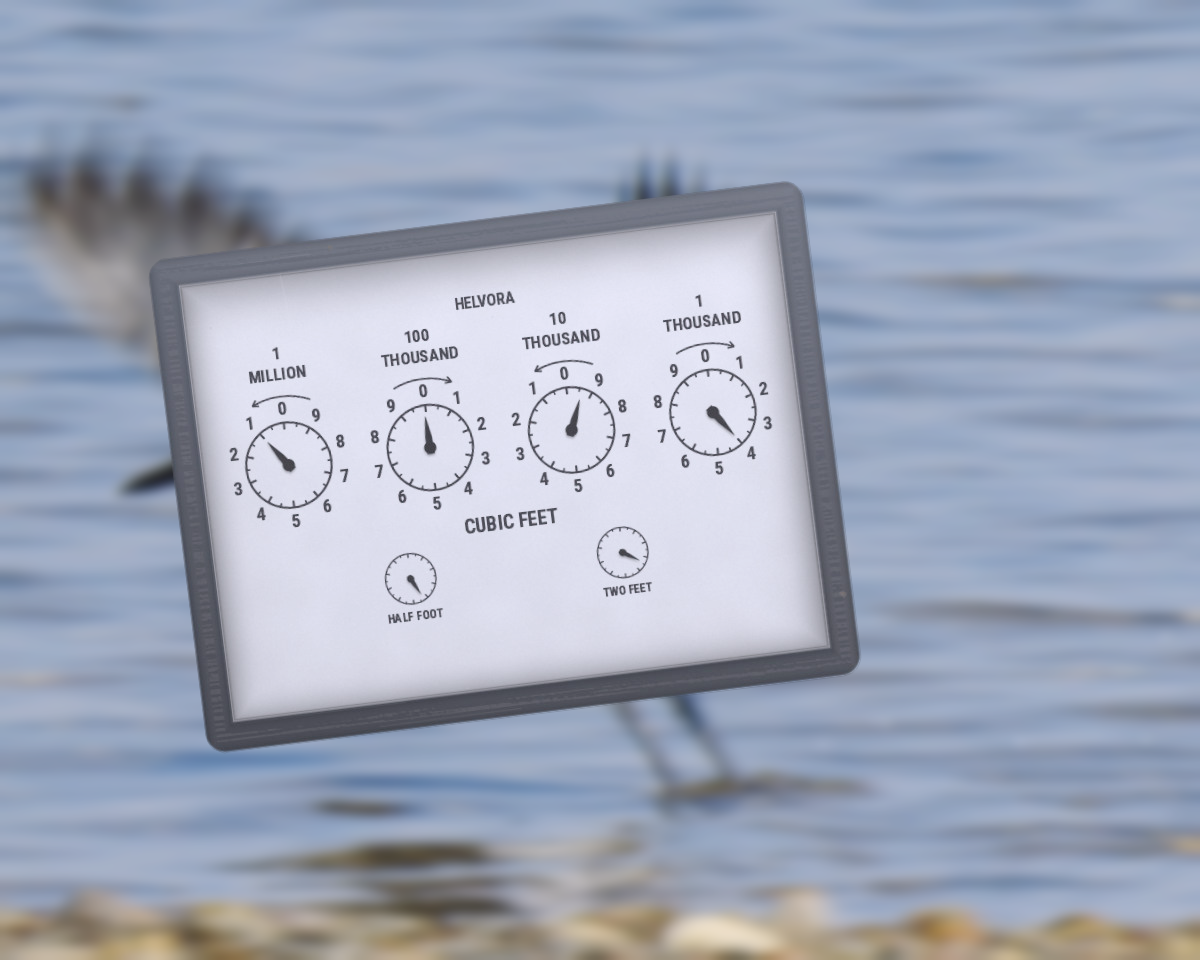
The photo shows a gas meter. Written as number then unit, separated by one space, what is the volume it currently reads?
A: 99400 ft³
